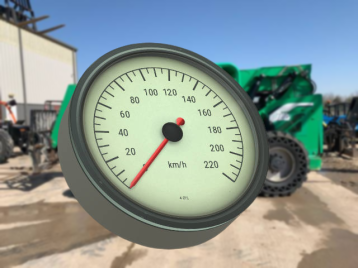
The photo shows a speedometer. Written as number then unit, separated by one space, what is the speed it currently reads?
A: 0 km/h
